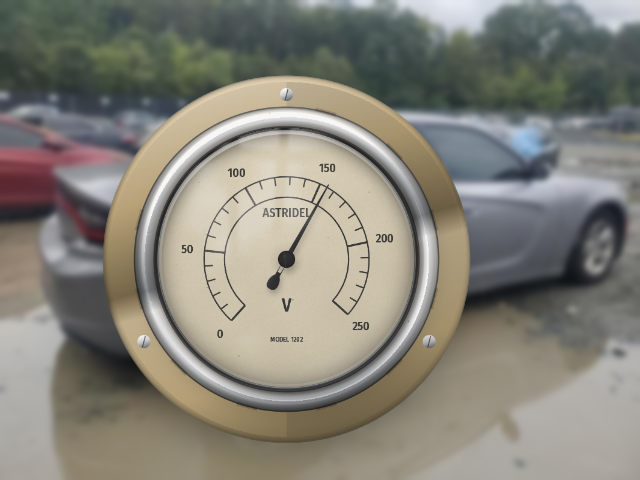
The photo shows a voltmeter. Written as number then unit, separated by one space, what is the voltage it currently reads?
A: 155 V
